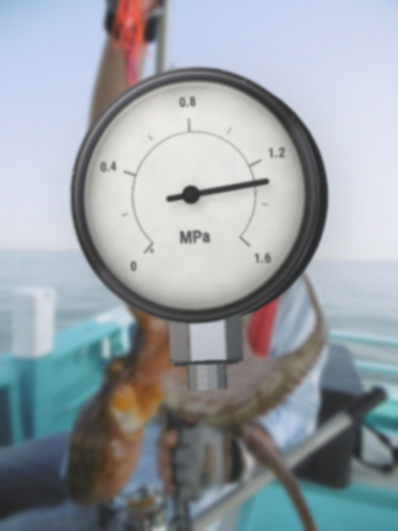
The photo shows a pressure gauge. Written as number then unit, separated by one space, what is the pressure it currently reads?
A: 1.3 MPa
